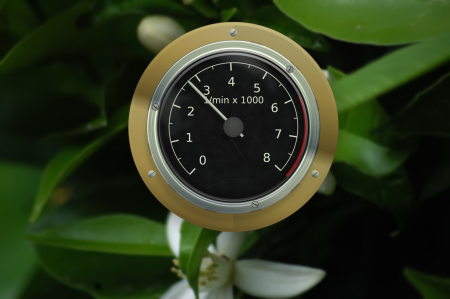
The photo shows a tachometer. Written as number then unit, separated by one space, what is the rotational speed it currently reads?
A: 2750 rpm
